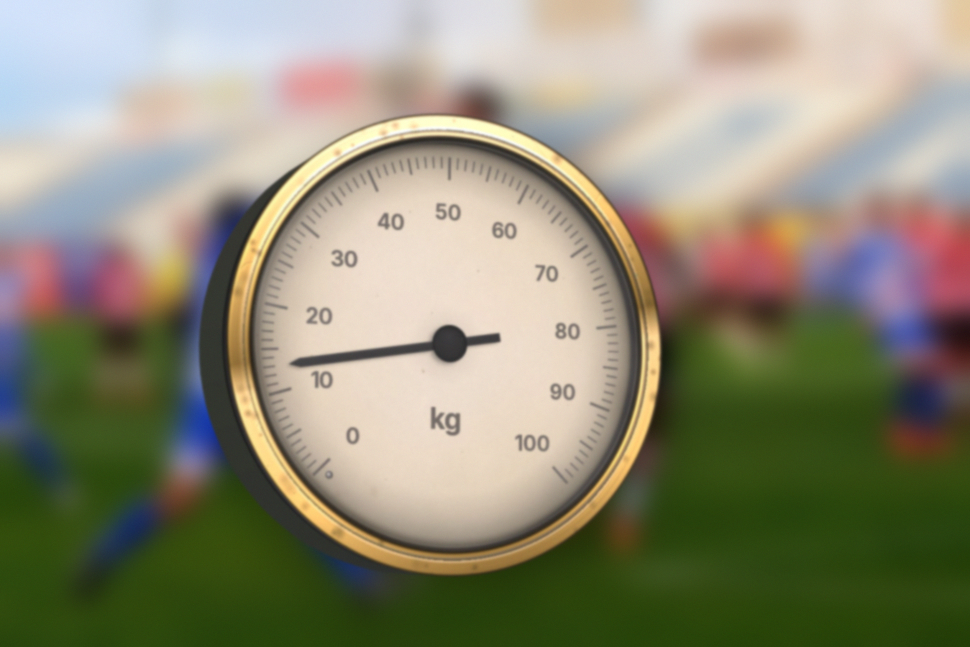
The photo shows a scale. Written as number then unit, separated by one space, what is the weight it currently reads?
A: 13 kg
